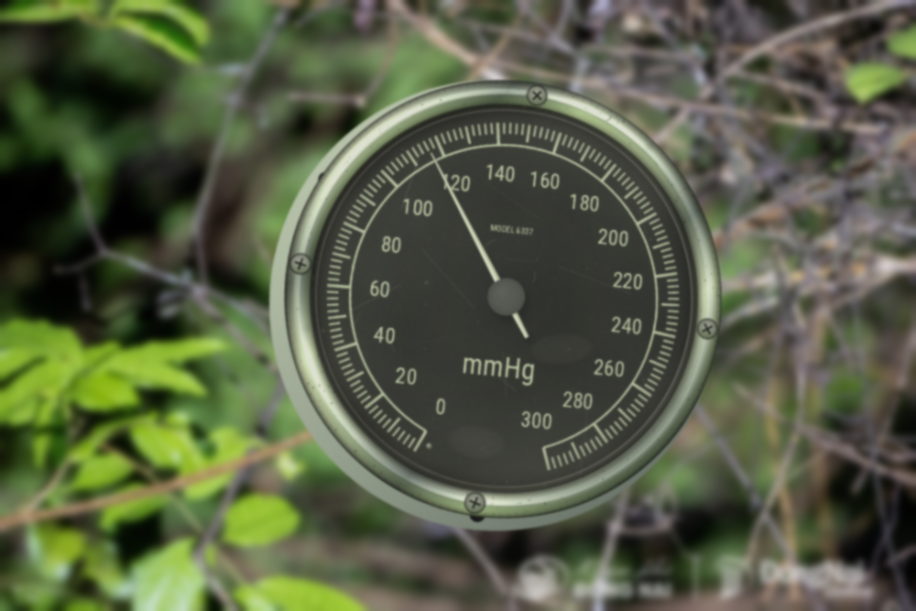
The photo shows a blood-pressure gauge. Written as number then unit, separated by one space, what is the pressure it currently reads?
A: 116 mmHg
